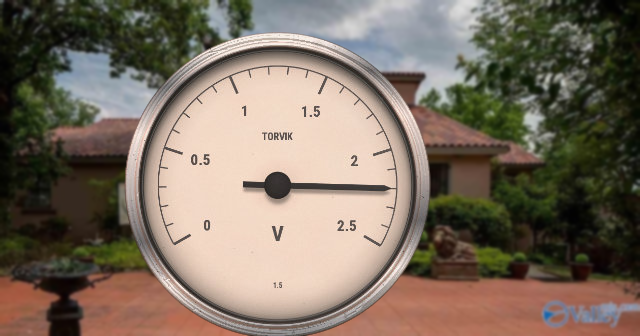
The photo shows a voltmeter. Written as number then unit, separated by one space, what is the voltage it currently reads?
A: 2.2 V
